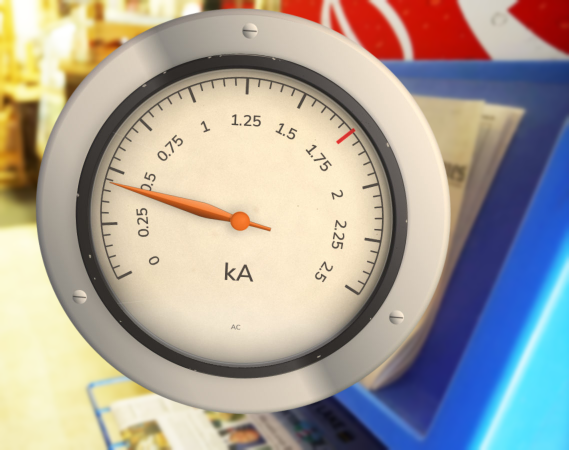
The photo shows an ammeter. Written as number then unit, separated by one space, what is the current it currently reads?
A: 0.45 kA
